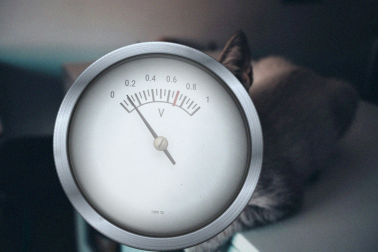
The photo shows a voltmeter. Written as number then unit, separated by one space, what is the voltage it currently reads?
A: 0.1 V
